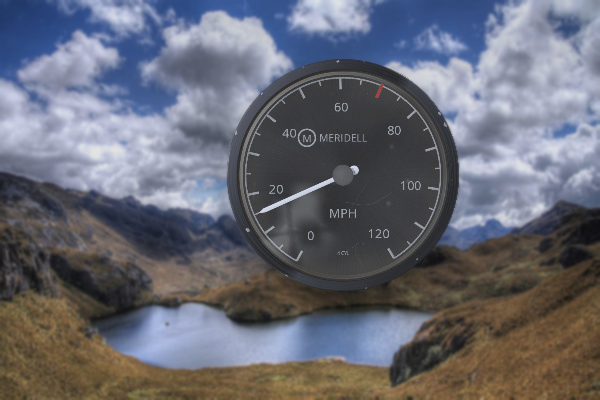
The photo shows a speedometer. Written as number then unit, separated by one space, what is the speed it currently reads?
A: 15 mph
